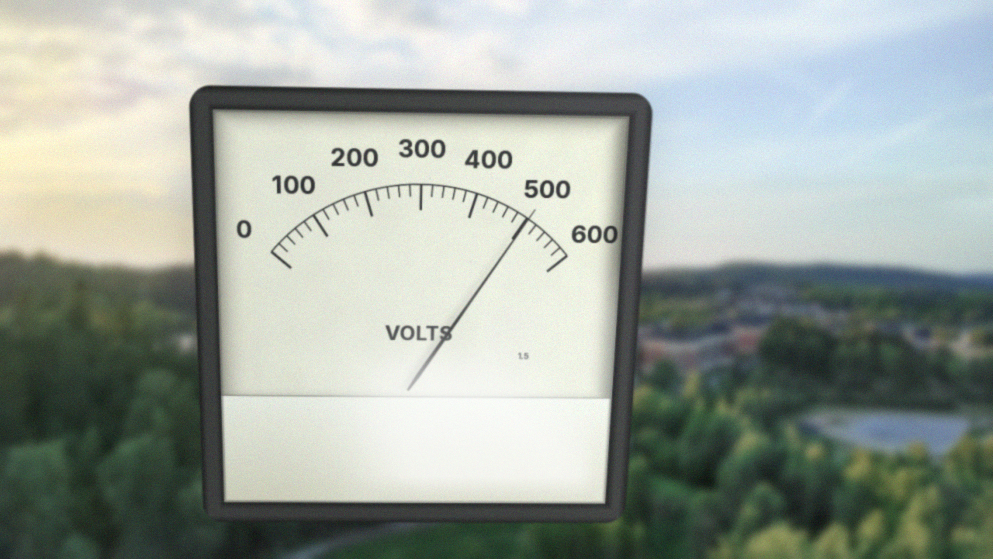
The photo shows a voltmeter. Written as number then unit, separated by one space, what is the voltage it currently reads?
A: 500 V
